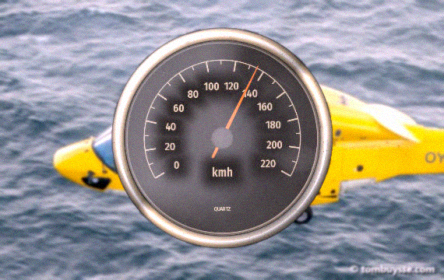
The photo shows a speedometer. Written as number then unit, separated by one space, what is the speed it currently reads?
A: 135 km/h
